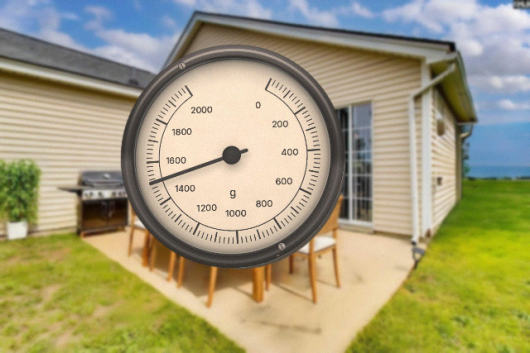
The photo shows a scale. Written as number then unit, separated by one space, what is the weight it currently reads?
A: 1500 g
